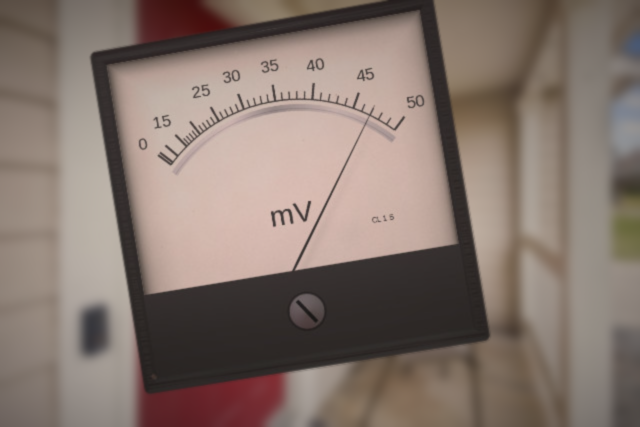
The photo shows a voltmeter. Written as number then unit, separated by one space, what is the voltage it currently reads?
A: 47 mV
